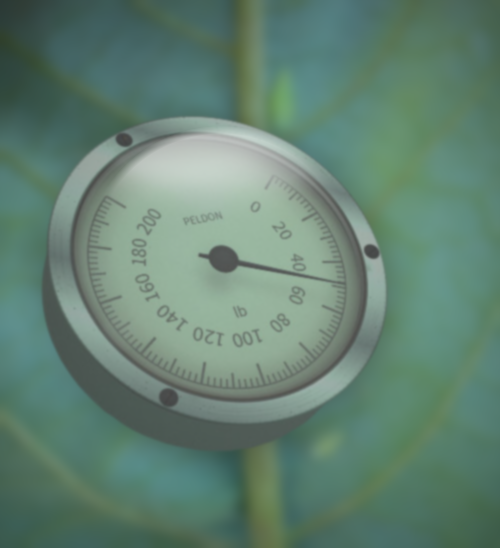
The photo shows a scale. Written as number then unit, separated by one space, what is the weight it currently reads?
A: 50 lb
